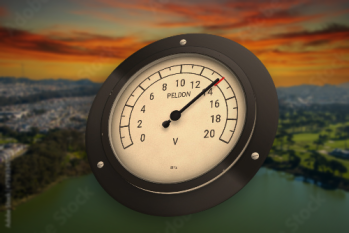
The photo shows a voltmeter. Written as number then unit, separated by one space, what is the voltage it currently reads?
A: 14 V
